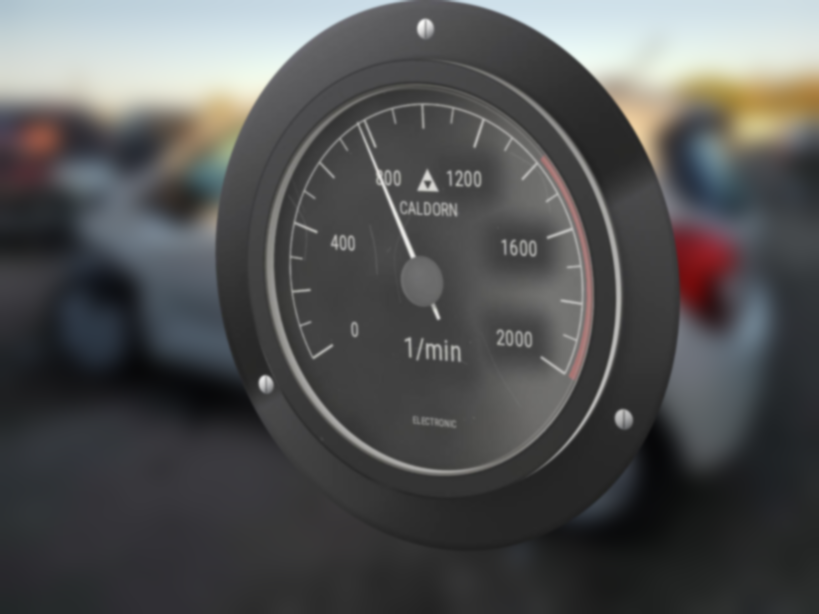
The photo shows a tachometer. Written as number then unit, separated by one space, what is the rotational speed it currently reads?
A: 800 rpm
